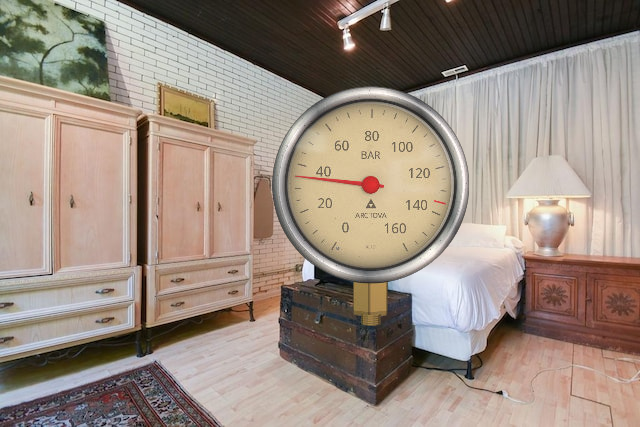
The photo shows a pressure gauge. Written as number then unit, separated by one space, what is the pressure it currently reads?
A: 35 bar
